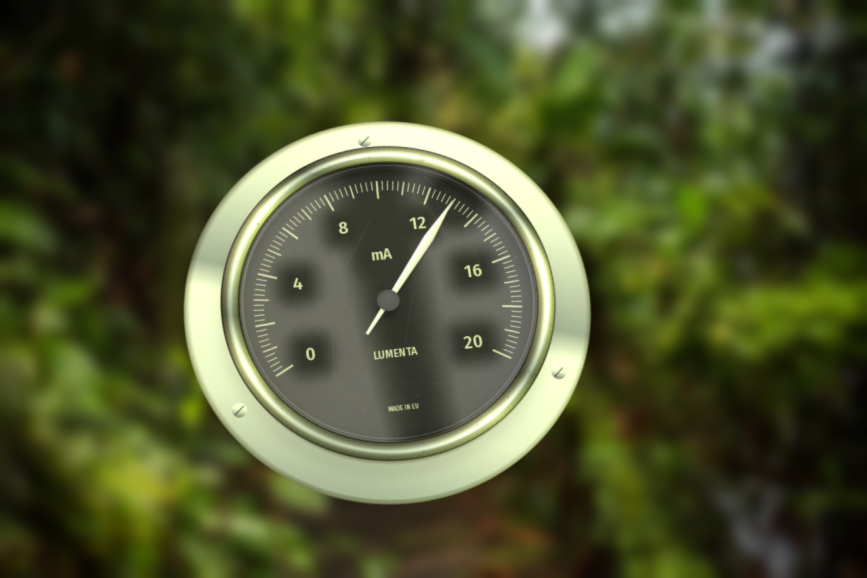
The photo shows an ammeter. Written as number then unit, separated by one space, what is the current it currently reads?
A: 13 mA
